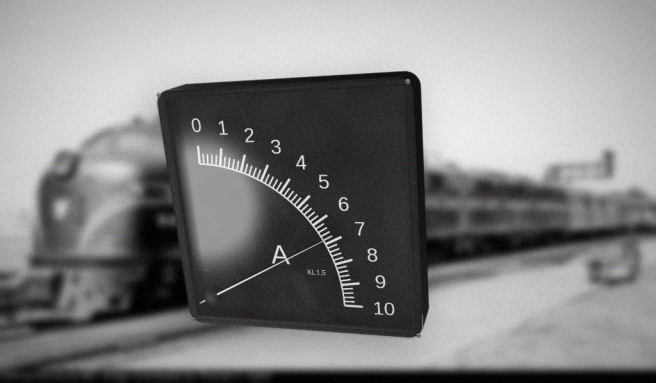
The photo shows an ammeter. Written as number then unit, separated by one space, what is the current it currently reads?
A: 6.8 A
